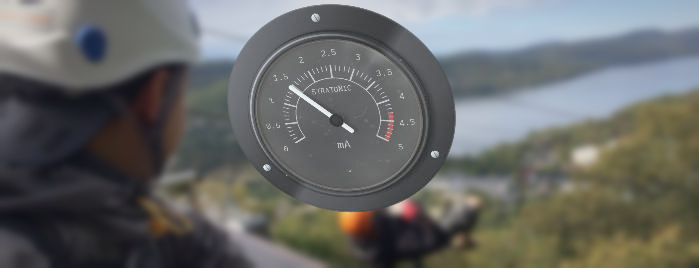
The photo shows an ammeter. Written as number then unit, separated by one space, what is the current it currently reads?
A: 1.5 mA
